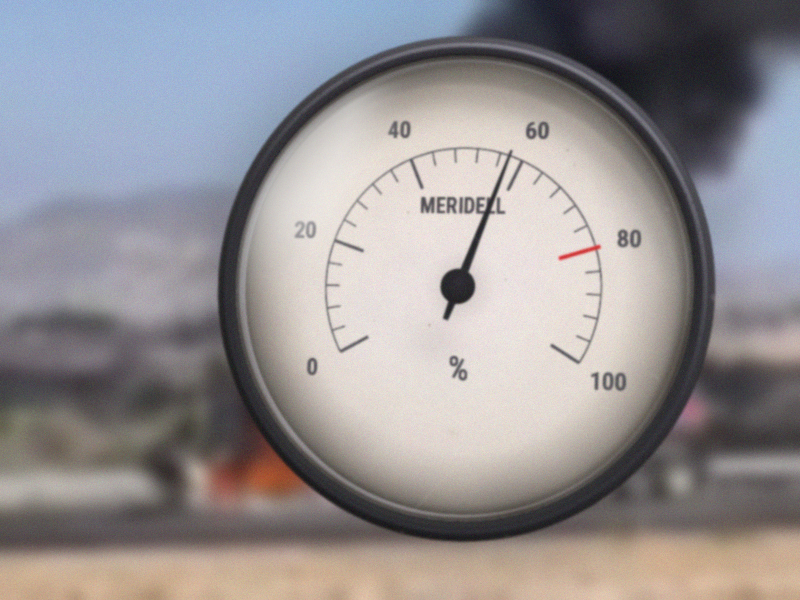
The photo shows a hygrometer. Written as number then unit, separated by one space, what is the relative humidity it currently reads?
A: 58 %
